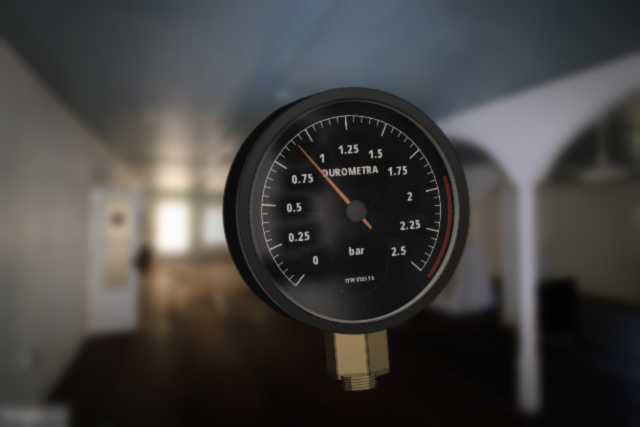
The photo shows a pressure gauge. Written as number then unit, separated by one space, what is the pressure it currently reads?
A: 0.9 bar
